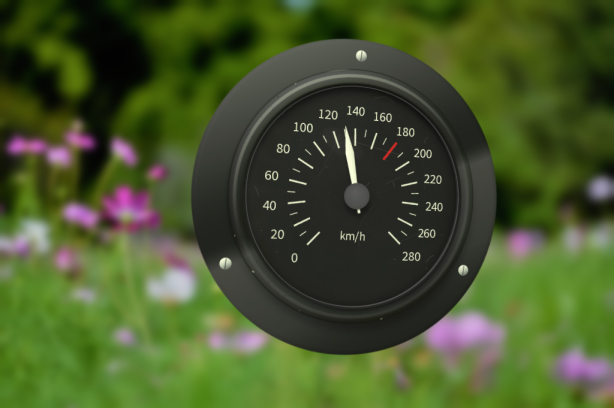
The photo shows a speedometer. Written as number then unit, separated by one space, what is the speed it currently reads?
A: 130 km/h
